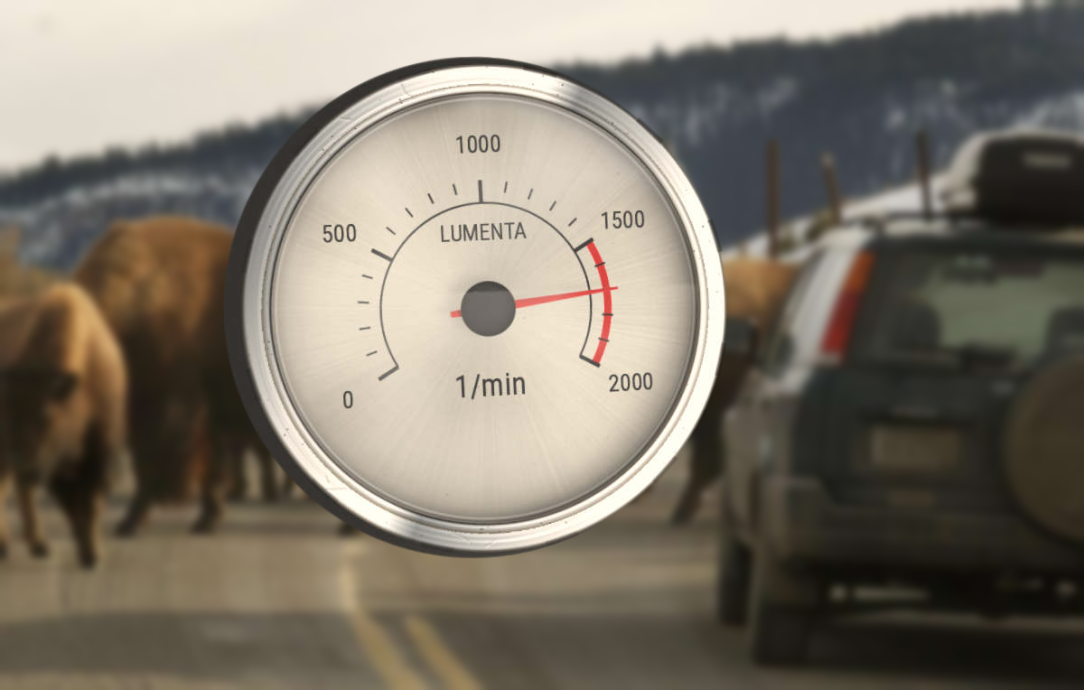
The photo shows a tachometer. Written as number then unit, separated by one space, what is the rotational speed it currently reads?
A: 1700 rpm
